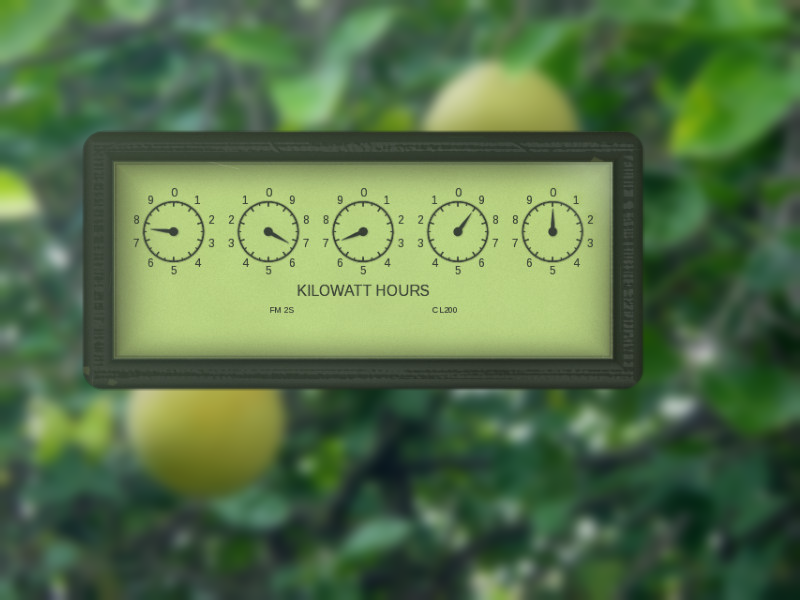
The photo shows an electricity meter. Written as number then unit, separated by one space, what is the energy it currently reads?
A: 76690 kWh
